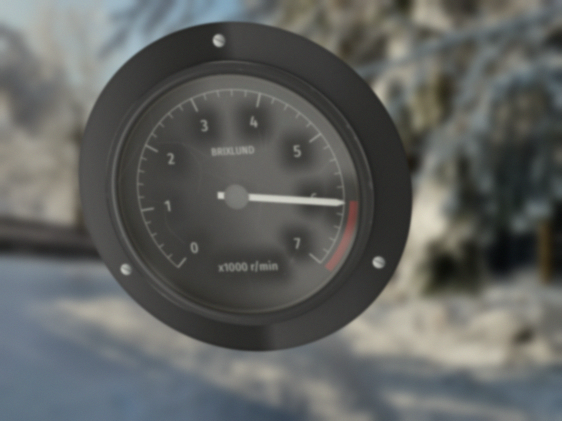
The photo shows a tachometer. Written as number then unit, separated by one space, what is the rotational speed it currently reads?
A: 6000 rpm
